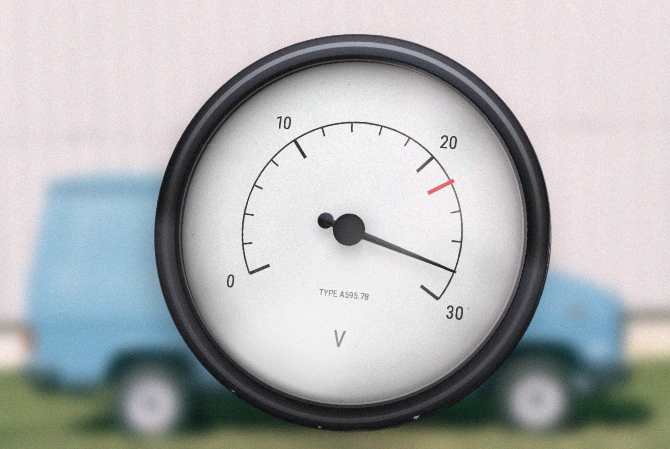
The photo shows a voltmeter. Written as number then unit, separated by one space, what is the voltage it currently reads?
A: 28 V
